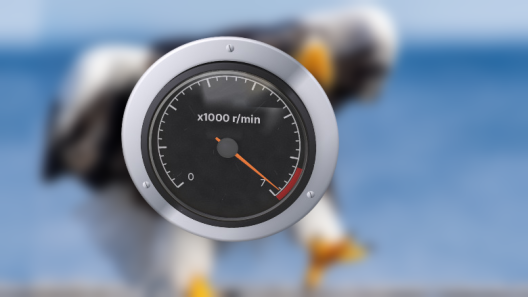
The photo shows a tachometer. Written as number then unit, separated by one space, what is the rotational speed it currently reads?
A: 6800 rpm
